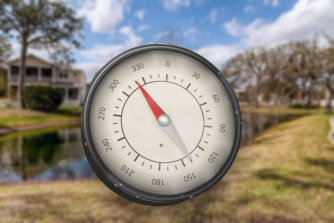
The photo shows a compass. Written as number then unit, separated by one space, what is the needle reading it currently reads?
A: 320 °
